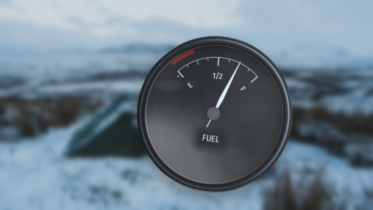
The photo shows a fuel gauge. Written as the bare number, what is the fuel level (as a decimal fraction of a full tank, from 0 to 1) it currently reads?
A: 0.75
